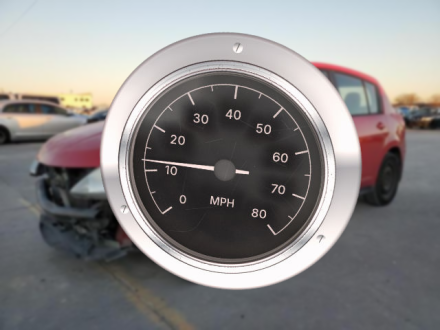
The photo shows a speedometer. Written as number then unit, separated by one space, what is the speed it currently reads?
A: 12.5 mph
